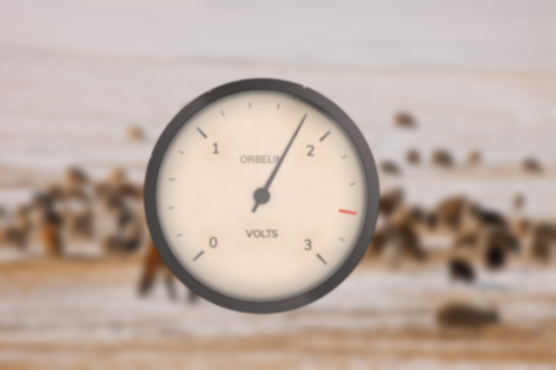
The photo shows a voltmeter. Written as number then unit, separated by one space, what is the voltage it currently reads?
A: 1.8 V
